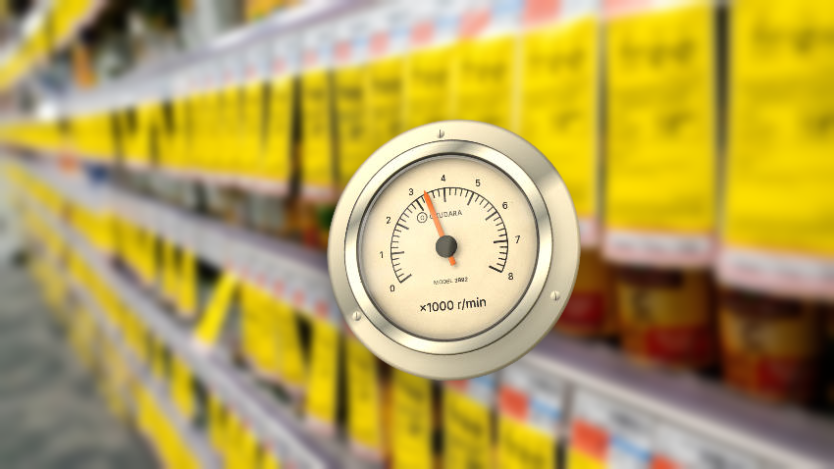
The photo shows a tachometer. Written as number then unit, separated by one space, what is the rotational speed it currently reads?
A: 3400 rpm
